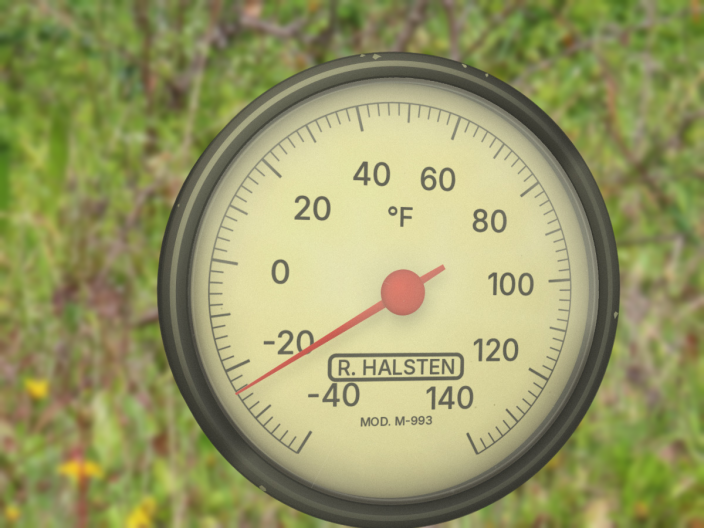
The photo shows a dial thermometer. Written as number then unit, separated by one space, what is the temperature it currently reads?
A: -24 °F
